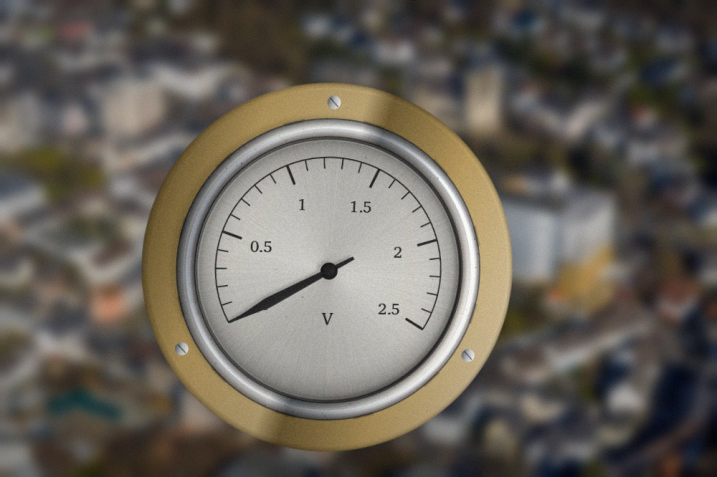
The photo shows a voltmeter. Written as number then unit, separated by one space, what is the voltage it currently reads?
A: 0 V
